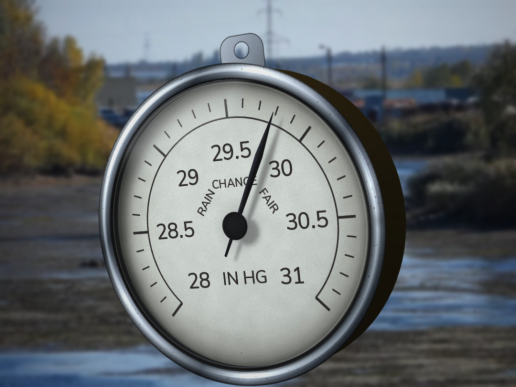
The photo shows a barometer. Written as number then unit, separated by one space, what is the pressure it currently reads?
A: 29.8 inHg
